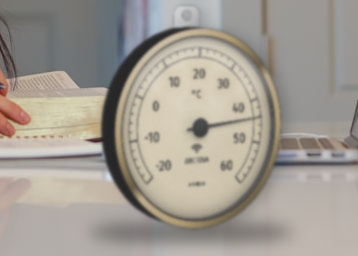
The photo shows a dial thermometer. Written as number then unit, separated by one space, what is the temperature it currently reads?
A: 44 °C
